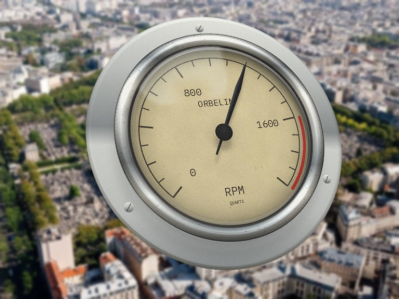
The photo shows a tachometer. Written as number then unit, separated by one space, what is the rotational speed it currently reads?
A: 1200 rpm
